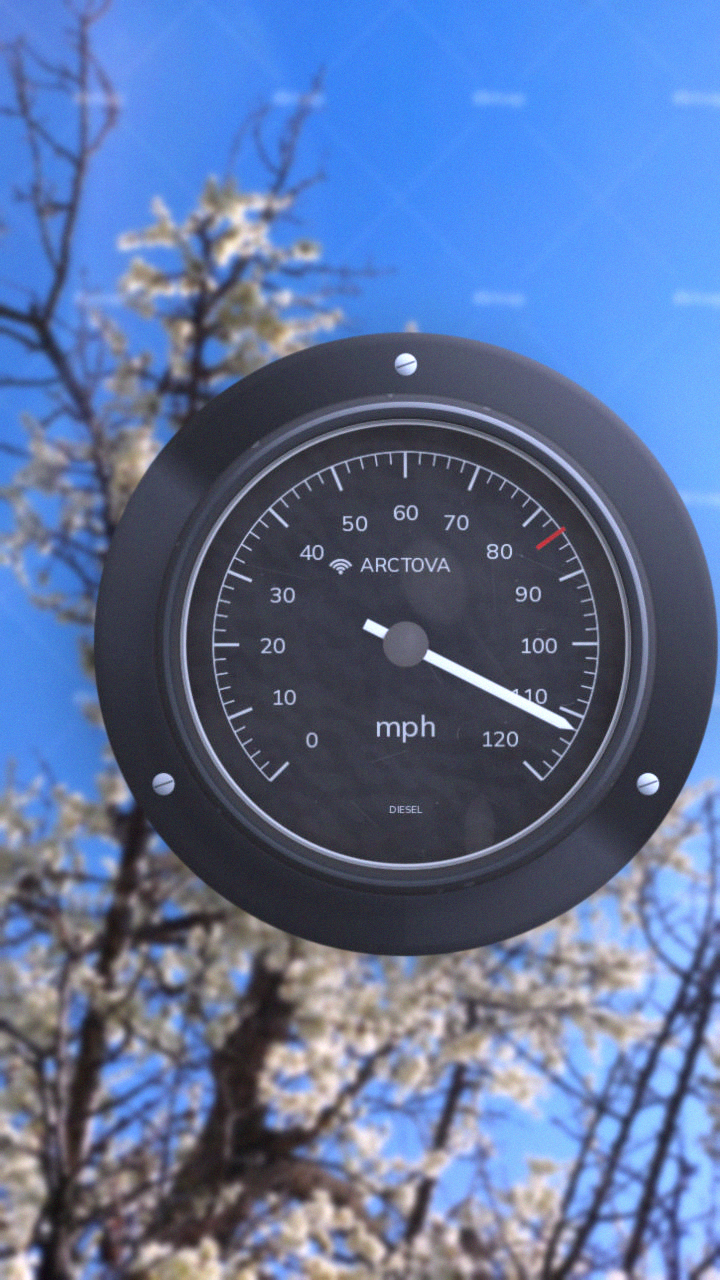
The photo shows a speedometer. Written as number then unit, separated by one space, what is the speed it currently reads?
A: 112 mph
